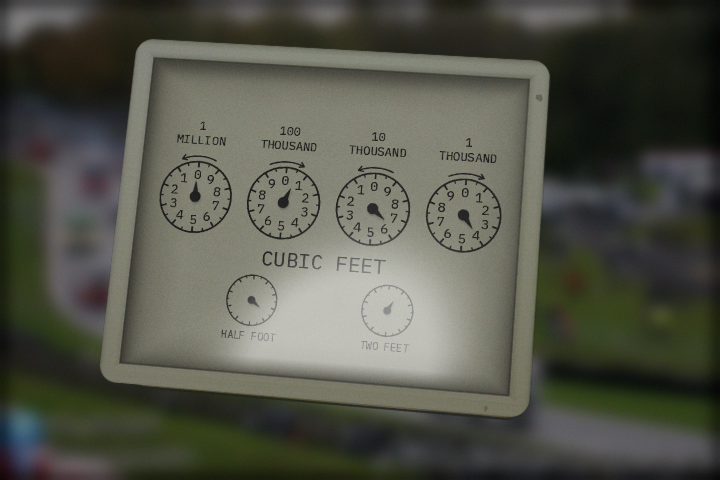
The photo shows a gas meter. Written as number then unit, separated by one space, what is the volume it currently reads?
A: 6400 ft³
